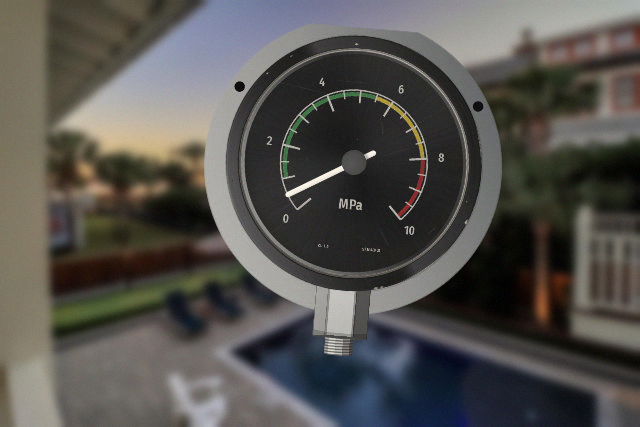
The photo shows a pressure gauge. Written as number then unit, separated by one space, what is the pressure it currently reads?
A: 0.5 MPa
